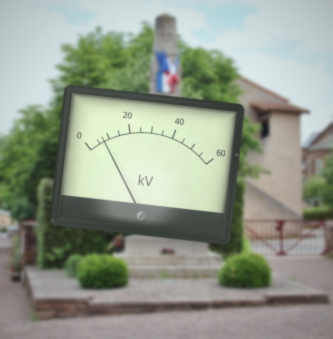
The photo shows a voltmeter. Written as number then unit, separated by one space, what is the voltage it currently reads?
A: 7.5 kV
